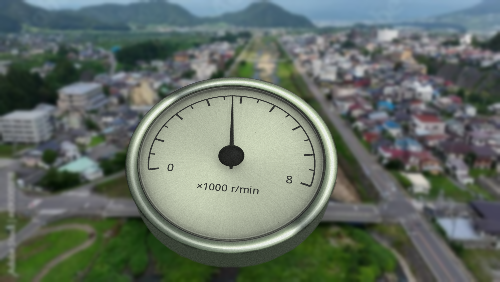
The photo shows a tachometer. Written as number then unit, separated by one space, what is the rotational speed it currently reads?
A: 3750 rpm
